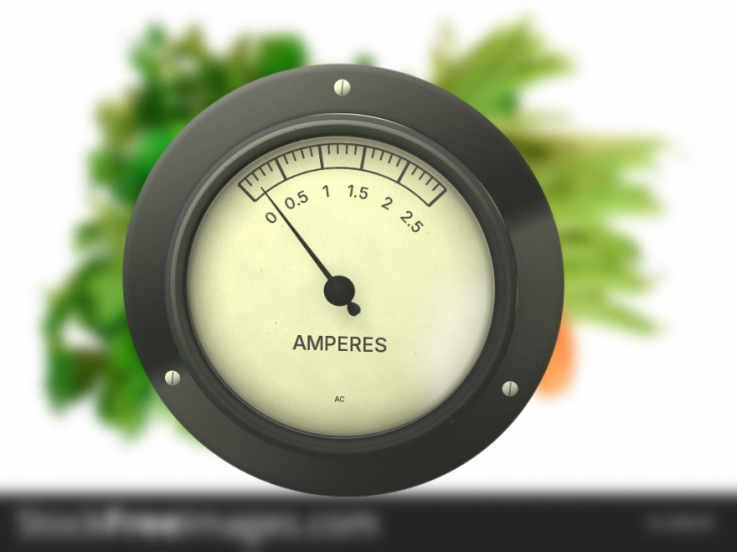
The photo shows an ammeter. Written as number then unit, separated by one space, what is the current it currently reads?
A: 0.2 A
